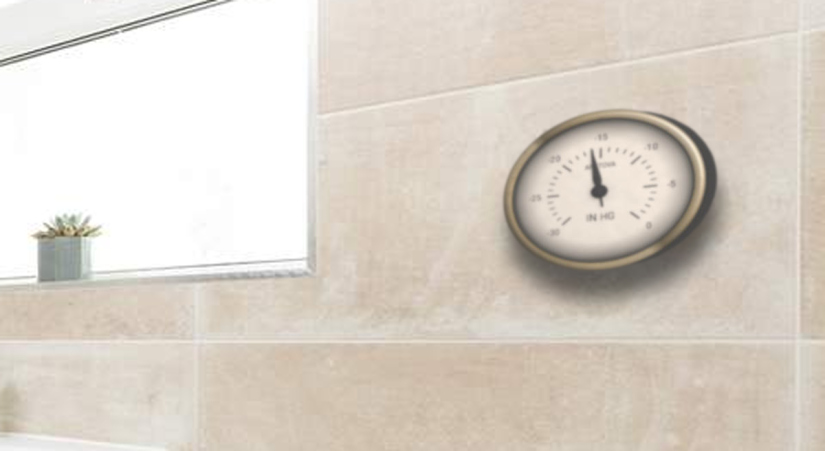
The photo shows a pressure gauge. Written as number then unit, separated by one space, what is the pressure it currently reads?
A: -16 inHg
